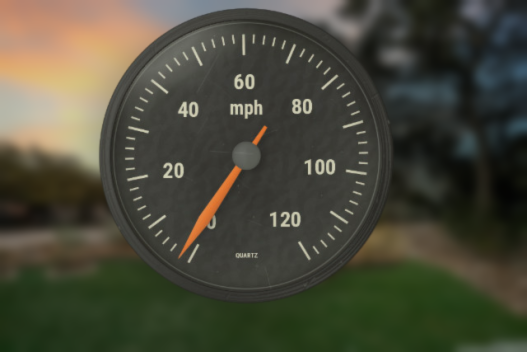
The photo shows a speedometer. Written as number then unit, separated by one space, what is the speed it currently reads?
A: 2 mph
